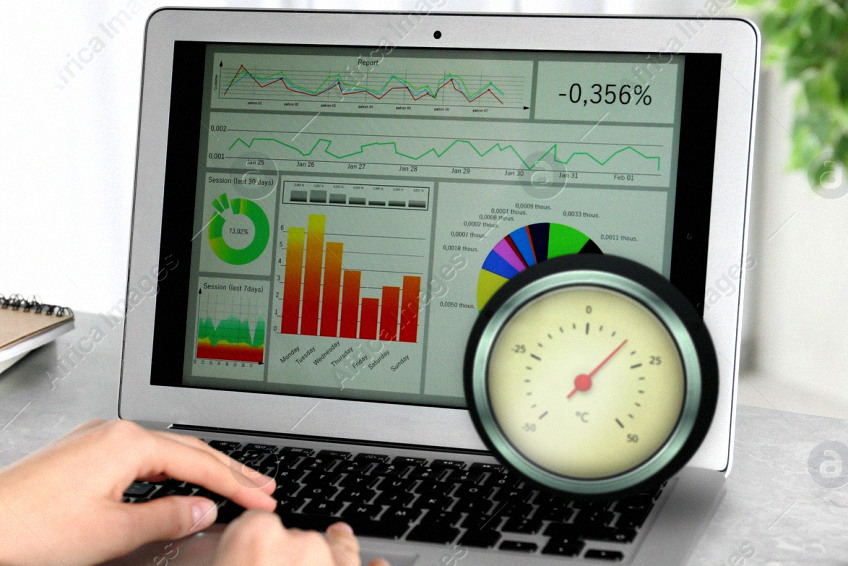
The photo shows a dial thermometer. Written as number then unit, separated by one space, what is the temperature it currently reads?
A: 15 °C
